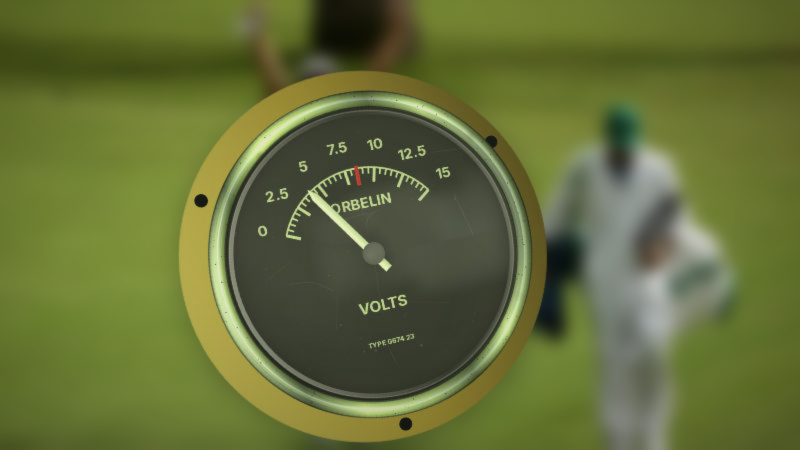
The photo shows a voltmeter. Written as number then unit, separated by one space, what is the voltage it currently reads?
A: 4 V
